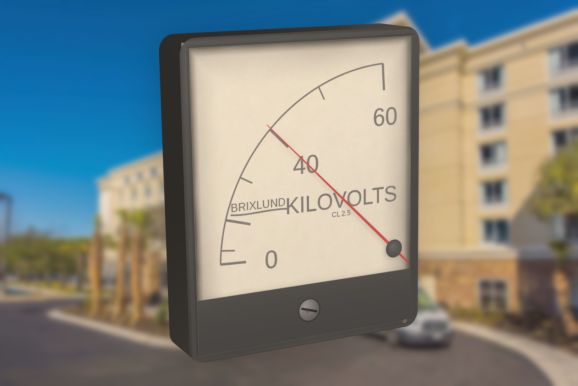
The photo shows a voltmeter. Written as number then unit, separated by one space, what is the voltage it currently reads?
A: 40 kV
